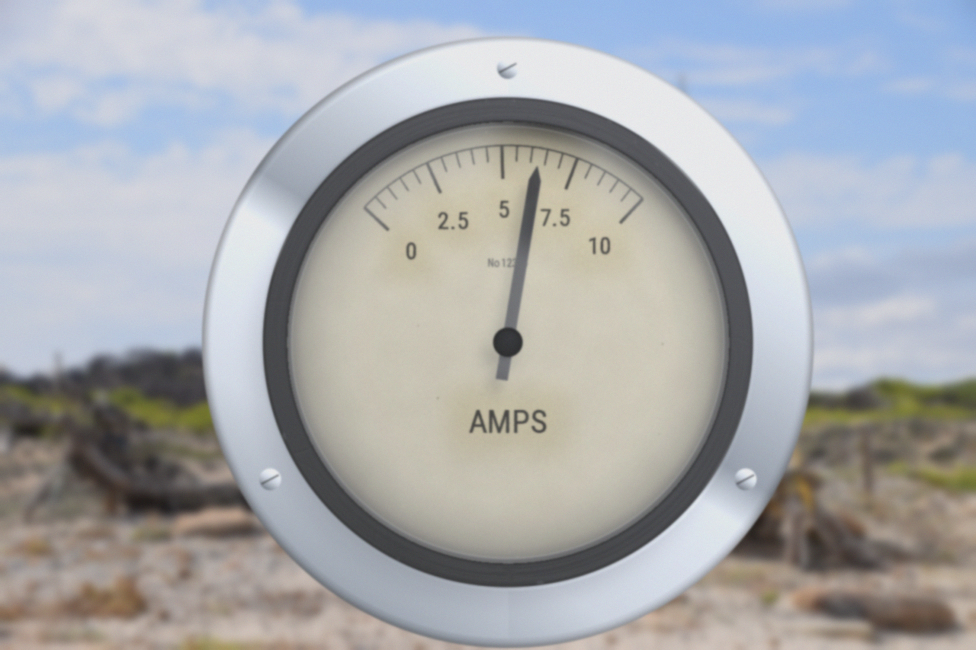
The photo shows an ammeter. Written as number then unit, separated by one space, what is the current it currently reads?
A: 6.25 A
